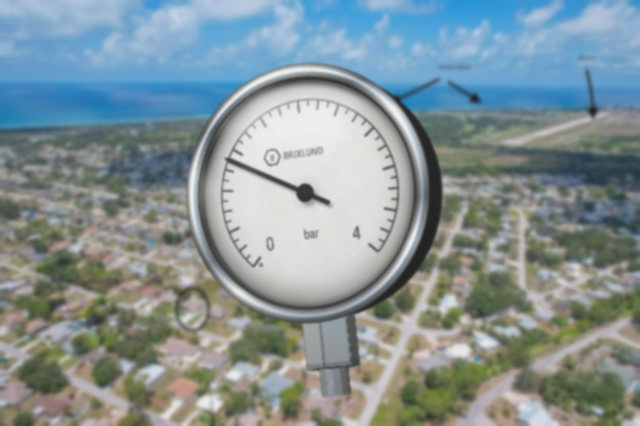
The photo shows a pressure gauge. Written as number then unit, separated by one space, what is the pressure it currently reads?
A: 1.1 bar
